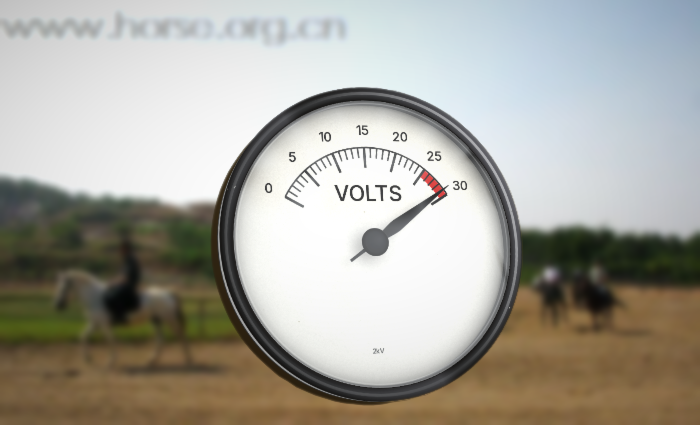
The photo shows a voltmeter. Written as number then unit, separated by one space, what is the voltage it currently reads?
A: 29 V
